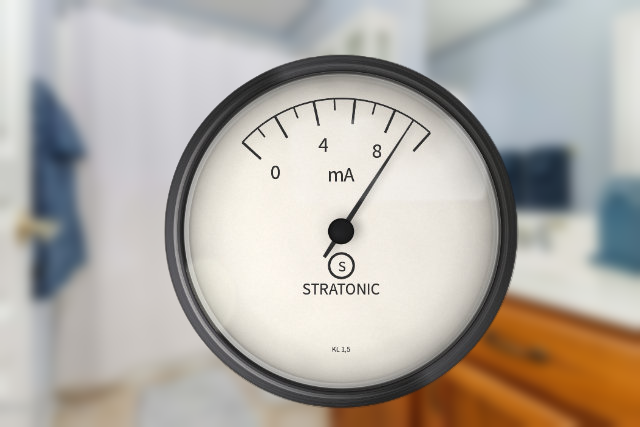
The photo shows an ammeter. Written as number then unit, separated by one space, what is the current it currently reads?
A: 9 mA
